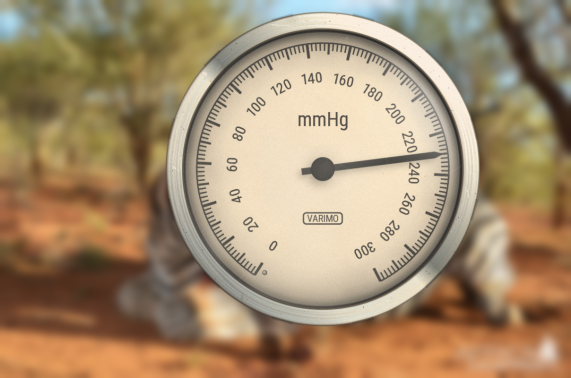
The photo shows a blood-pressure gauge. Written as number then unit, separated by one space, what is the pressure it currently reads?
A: 230 mmHg
